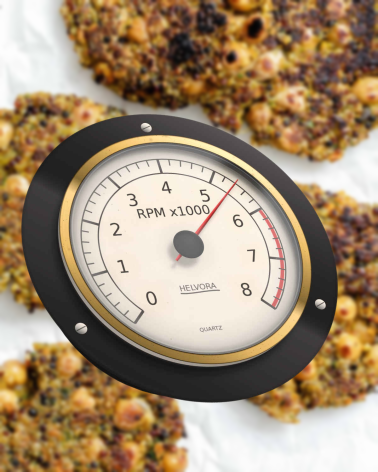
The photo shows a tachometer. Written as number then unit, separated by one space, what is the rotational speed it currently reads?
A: 5400 rpm
